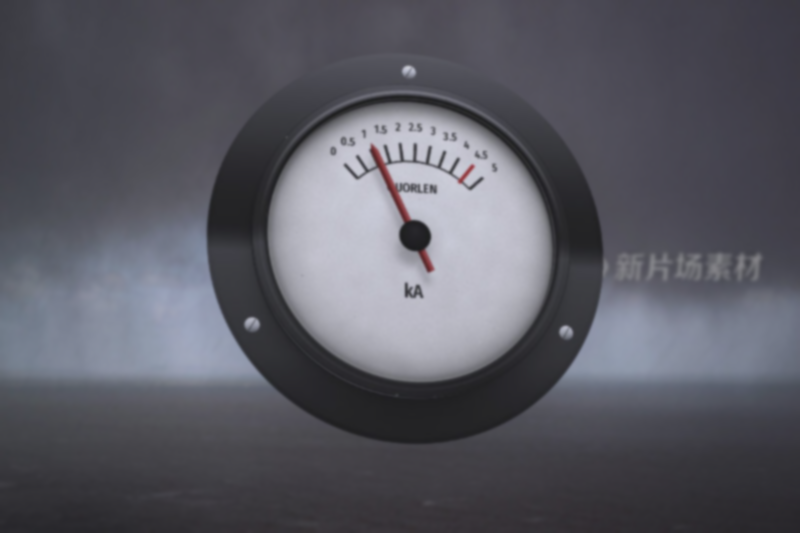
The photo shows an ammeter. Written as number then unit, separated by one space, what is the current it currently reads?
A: 1 kA
